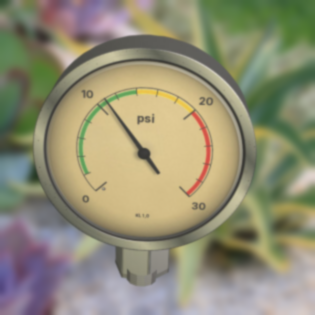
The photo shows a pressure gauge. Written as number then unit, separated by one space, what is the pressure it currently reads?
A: 11 psi
